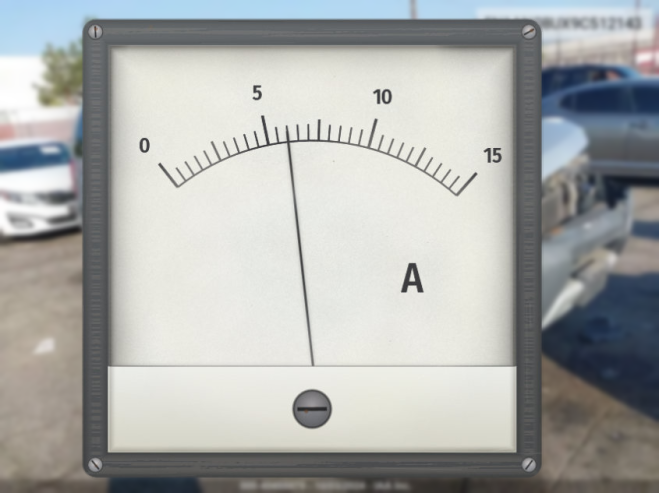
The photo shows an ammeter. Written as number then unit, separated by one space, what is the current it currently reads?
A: 6 A
